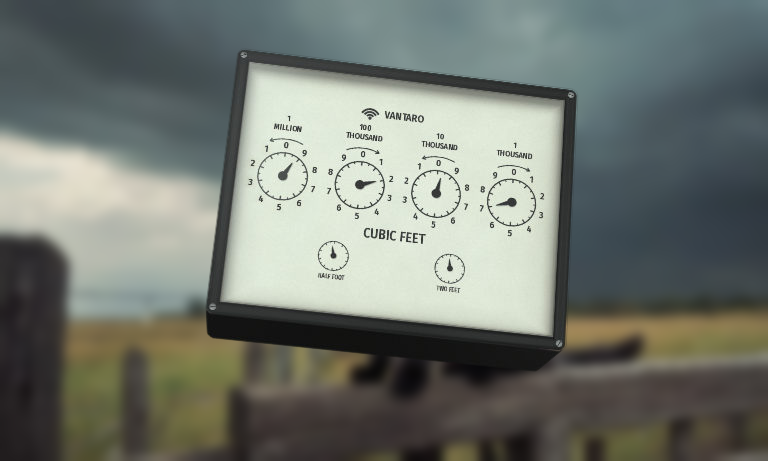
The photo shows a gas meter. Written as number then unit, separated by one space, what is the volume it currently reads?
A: 919700 ft³
